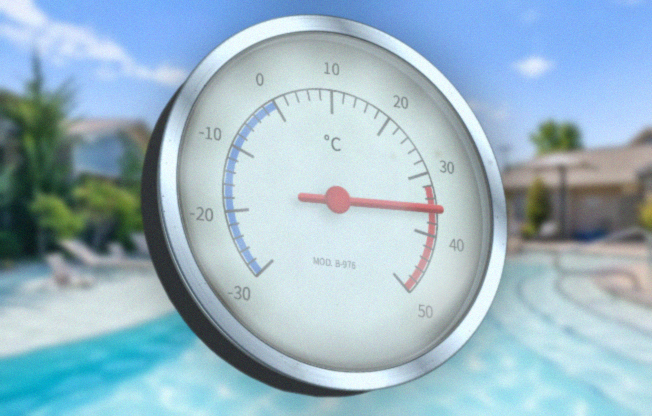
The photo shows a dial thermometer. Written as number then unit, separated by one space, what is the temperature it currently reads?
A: 36 °C
